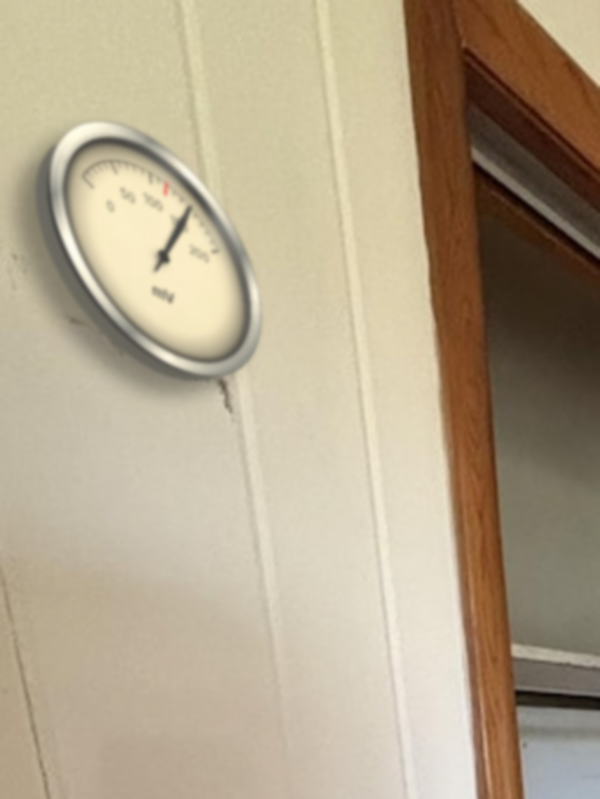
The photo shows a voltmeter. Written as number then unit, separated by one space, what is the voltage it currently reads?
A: 150 mV
